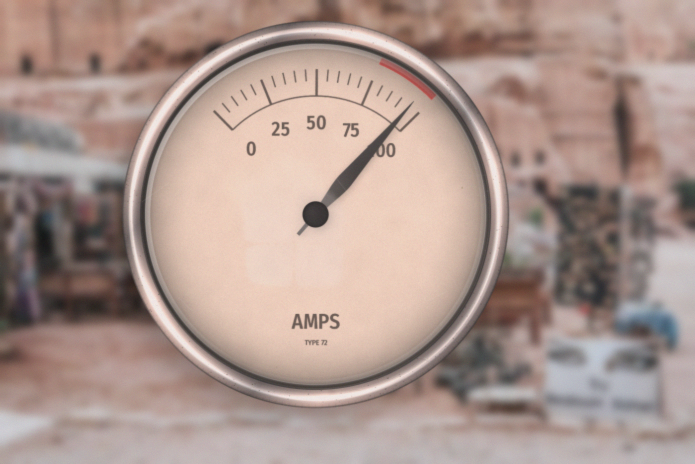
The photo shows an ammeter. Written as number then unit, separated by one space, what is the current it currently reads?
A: 95 A
